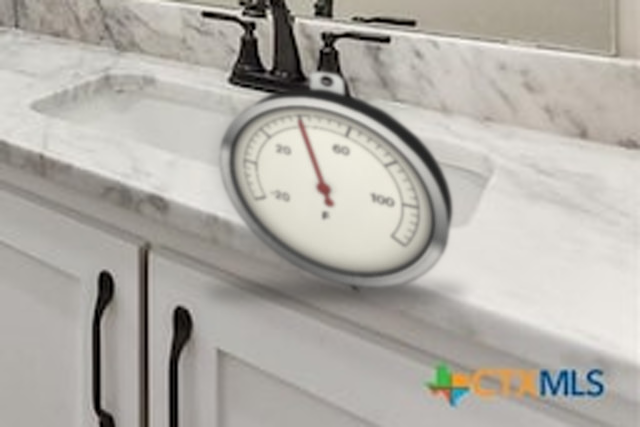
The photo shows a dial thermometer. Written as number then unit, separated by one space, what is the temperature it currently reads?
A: 40 °F
